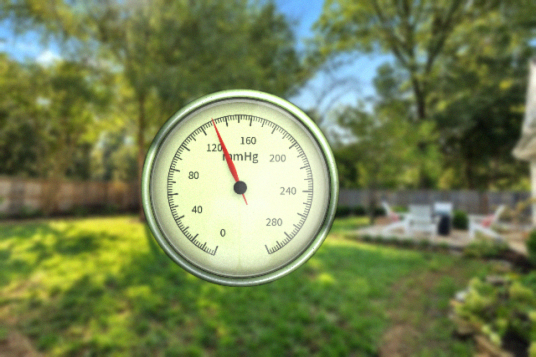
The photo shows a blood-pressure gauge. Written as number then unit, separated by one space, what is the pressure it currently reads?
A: 130 mmHg
